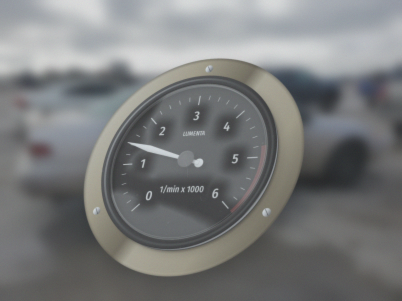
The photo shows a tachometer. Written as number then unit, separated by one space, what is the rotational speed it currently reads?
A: 1400 rpm
